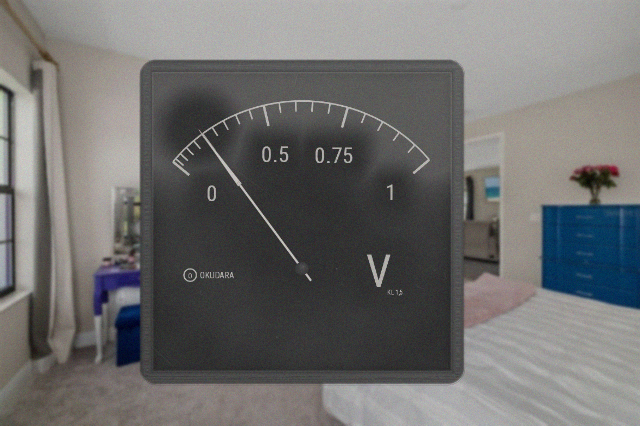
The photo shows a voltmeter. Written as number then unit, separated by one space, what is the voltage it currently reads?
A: 0.25 V
